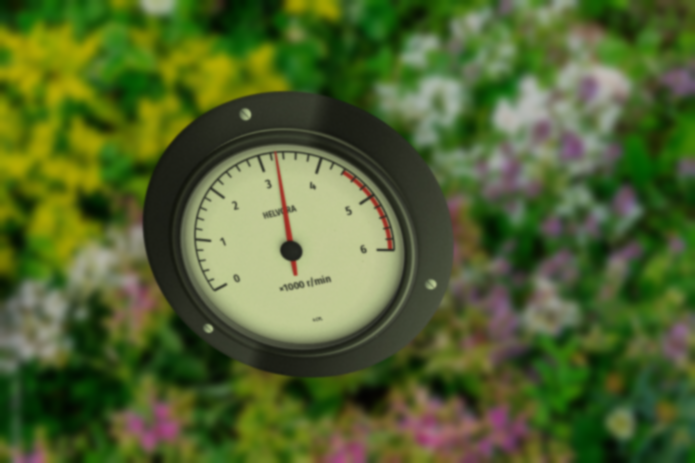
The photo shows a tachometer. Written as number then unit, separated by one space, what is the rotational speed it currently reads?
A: 3300 rpm
